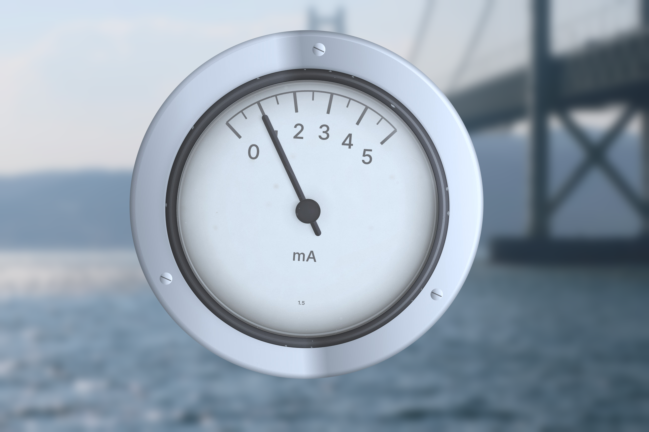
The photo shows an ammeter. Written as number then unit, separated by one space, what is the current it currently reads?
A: 1 mA
